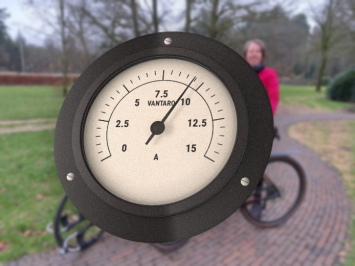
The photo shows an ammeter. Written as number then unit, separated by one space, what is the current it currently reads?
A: 9.5 A
